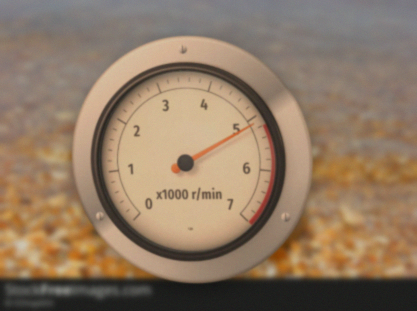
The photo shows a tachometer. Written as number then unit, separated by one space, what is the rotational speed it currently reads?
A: 5100 rpm
